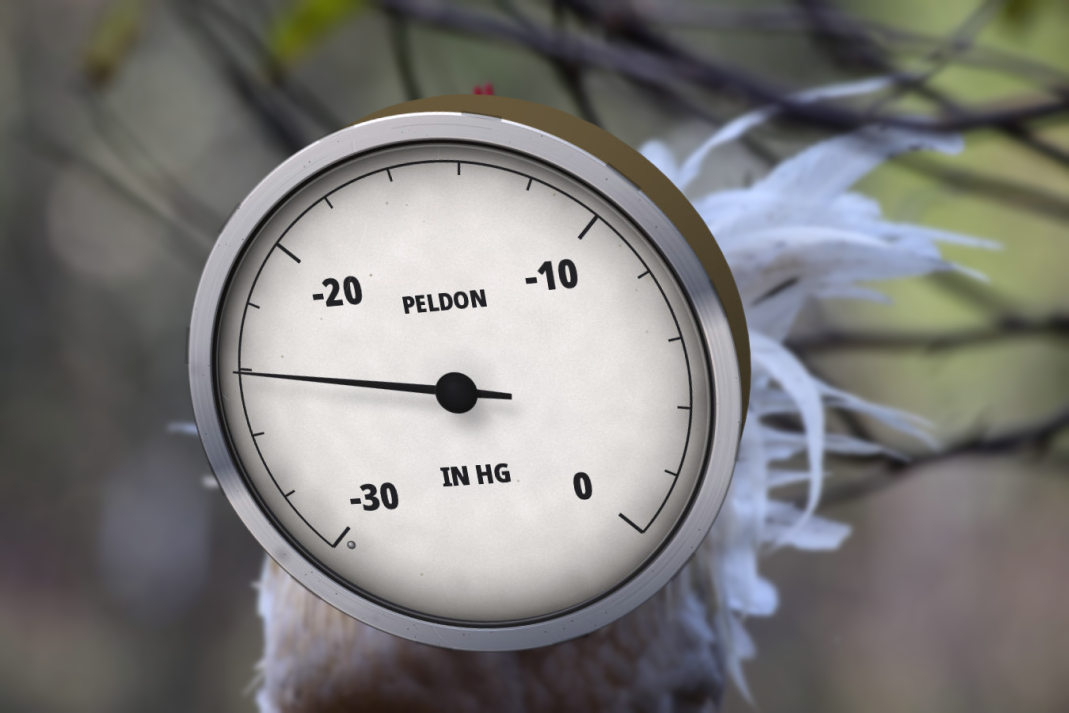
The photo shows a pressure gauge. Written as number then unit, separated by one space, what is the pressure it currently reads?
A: -24 inHg
